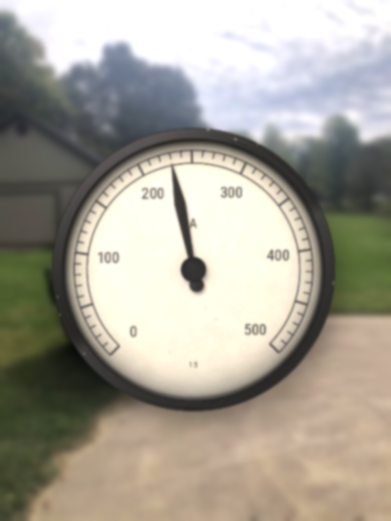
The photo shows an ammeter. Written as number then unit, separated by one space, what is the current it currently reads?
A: 230 A
